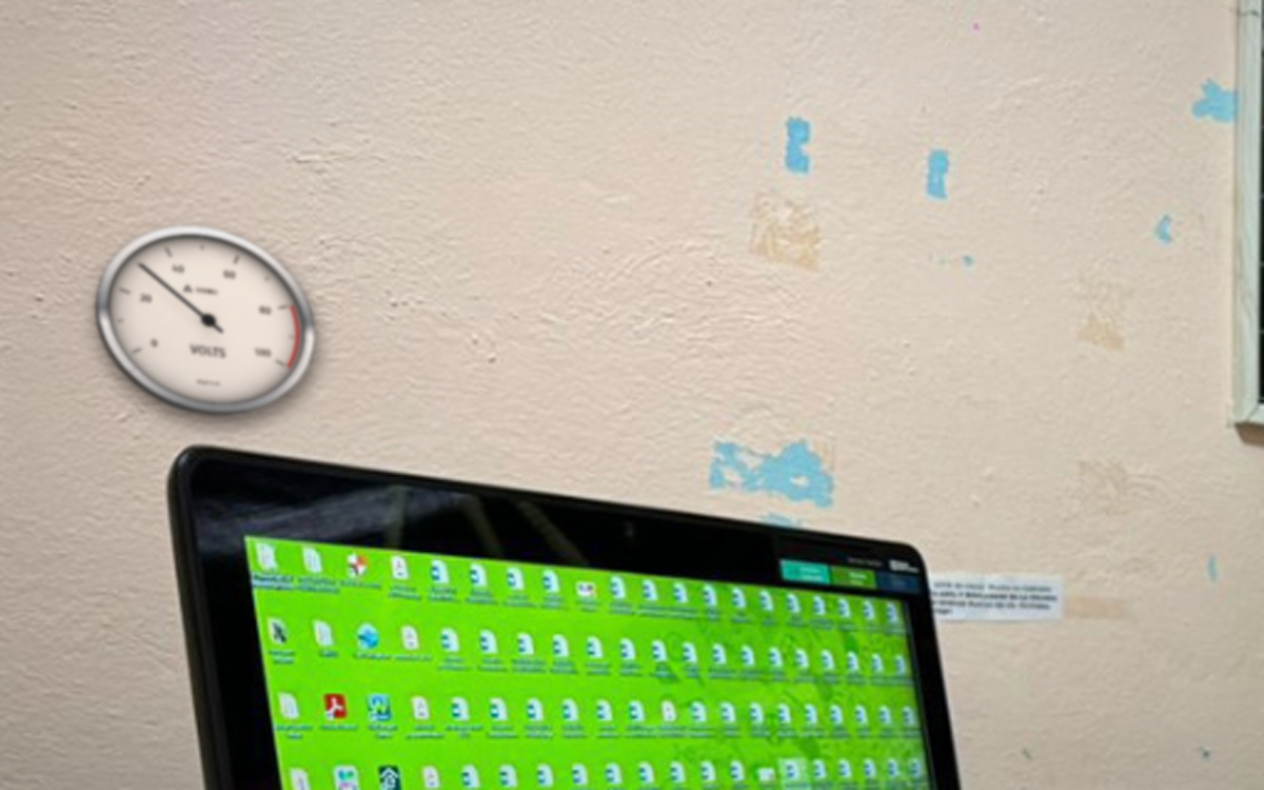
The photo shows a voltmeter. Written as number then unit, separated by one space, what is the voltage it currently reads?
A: 30 V
